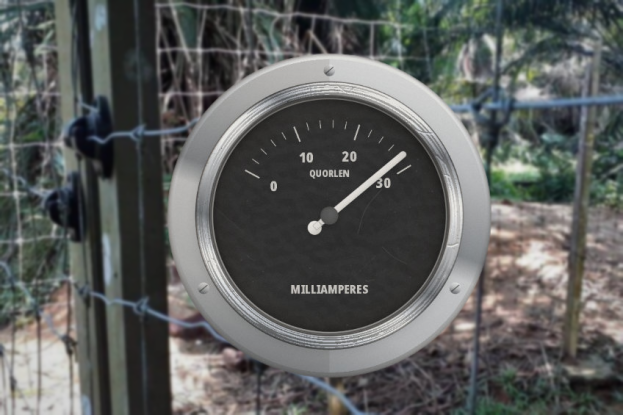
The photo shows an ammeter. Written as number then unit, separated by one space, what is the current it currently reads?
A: 28 mA
